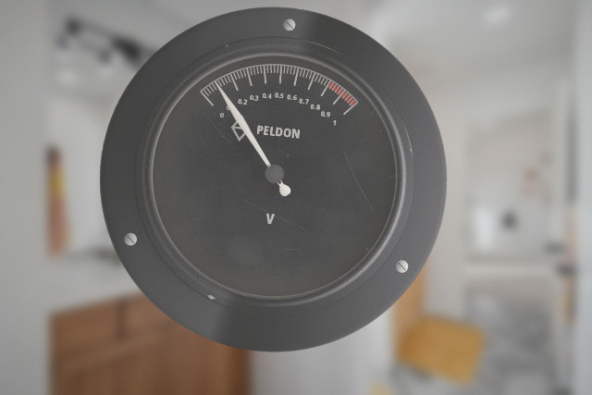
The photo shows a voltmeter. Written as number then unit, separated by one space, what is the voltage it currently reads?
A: 0.1 V
